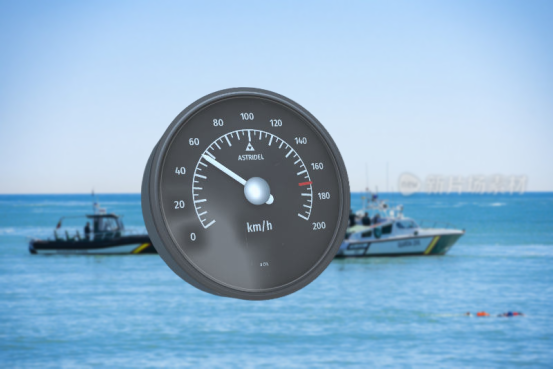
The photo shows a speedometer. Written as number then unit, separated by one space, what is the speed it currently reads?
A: 55 km/h
